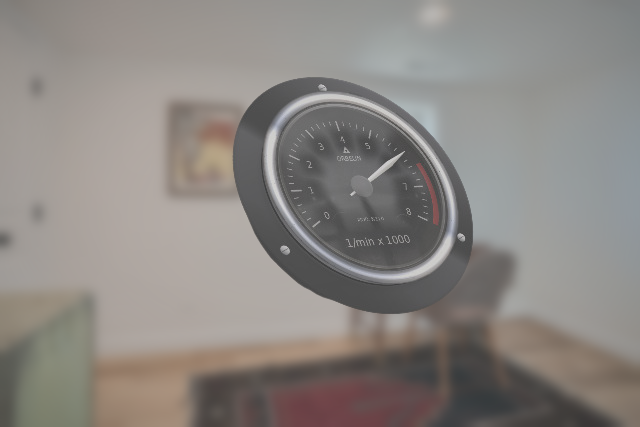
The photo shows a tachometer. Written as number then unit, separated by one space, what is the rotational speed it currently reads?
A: 6000 rpm
